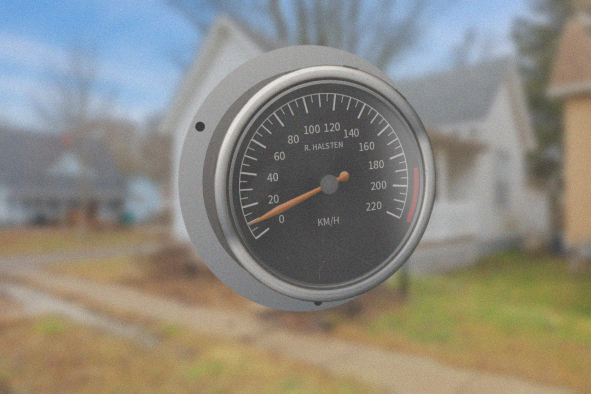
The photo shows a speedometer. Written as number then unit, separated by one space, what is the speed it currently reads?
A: 10 km/h
